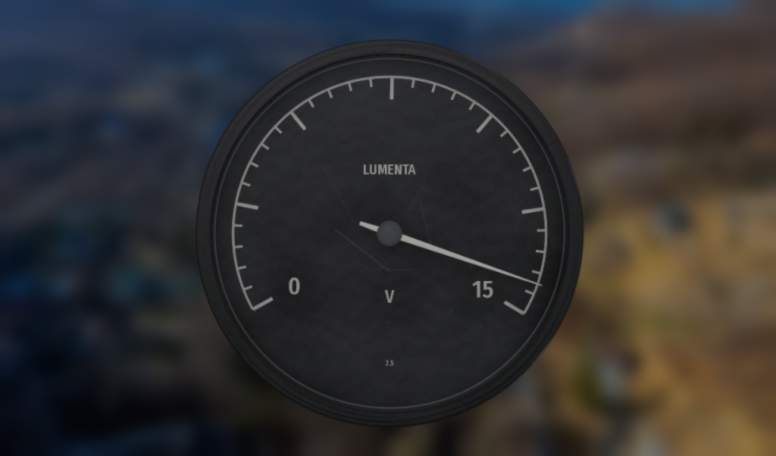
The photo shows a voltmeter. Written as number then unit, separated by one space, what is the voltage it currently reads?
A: 14.25 V
